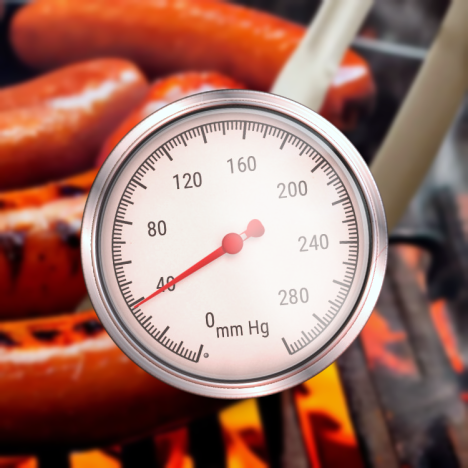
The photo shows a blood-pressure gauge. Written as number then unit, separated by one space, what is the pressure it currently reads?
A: 38 mmHg
